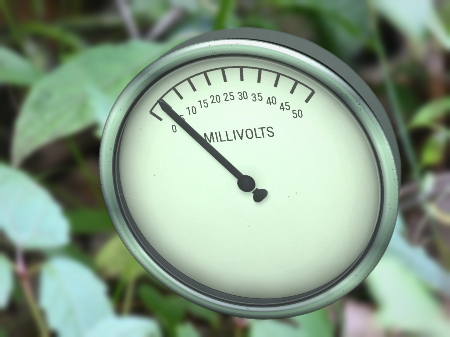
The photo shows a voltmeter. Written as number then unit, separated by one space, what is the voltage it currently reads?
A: 5 mV
